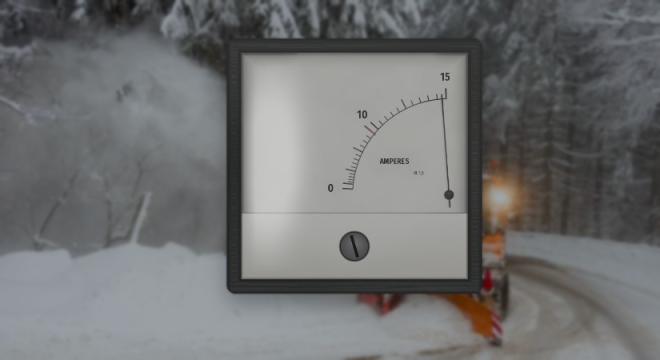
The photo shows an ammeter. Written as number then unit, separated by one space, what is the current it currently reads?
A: 14.75 A
